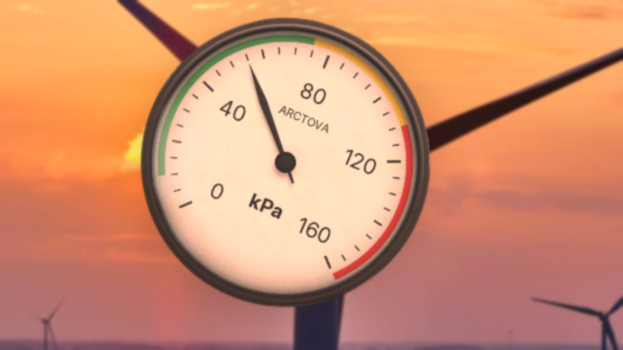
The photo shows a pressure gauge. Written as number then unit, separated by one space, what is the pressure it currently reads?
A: 55 kPa
